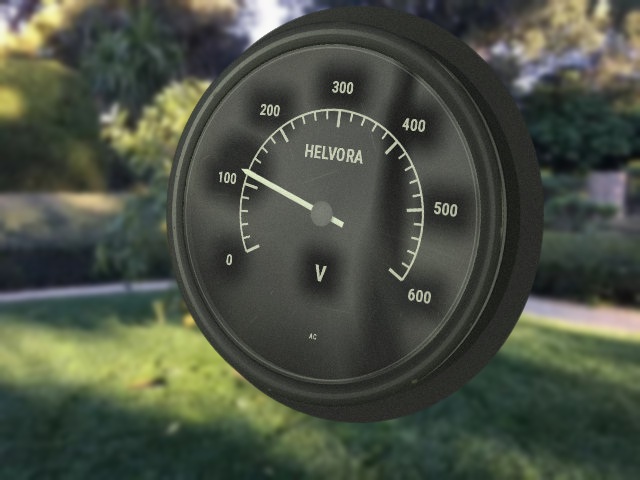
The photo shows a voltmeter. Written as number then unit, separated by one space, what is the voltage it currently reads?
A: 120 V
